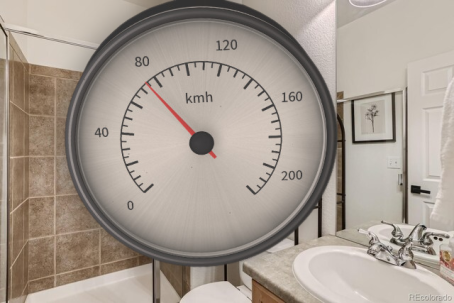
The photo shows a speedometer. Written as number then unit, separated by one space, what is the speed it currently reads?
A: 75 km/h
